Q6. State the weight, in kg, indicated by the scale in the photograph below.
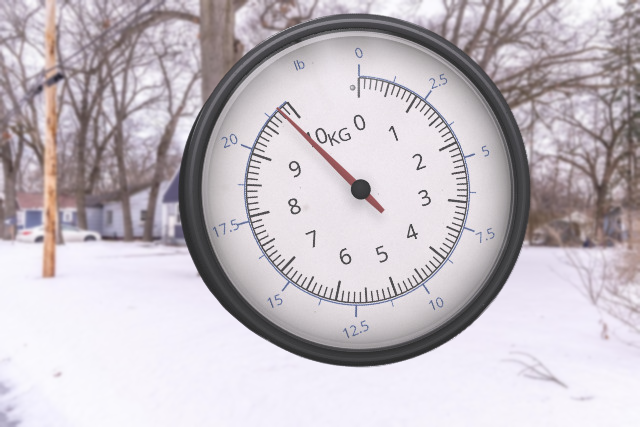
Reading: 9.8 kg
